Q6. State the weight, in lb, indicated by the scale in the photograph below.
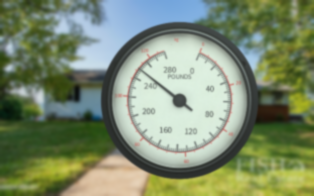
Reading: 250 lb
